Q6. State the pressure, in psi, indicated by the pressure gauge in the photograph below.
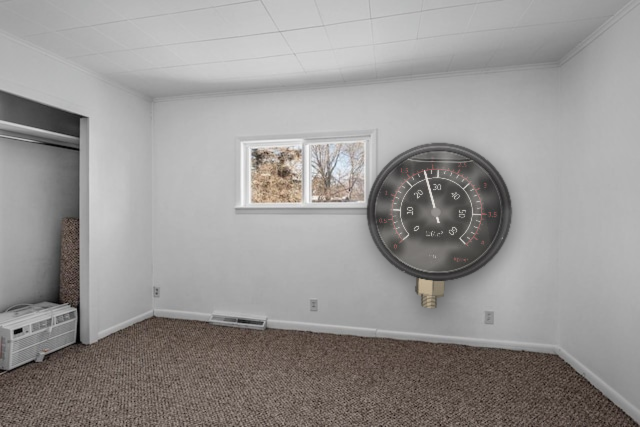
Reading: 26 psi
